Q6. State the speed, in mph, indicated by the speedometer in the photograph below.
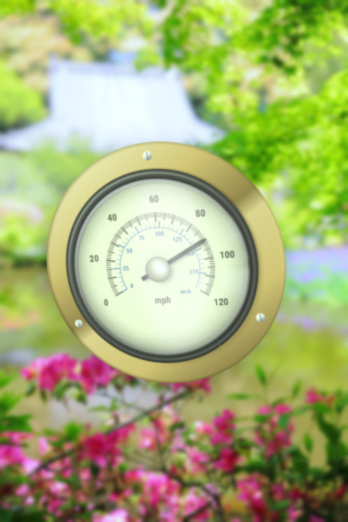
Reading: 90 mph
